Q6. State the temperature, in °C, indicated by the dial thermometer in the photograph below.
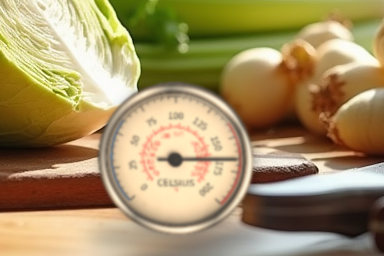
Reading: 165 °C
